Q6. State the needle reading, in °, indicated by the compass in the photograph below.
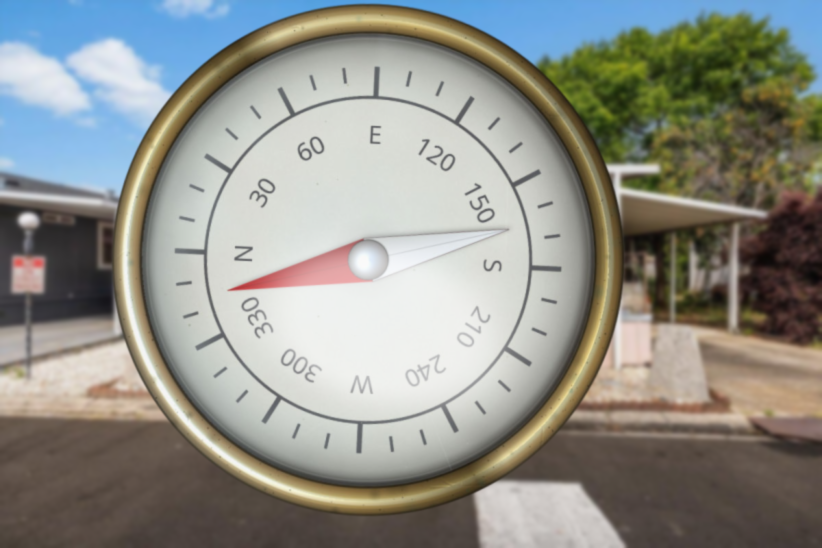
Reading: 345 °
